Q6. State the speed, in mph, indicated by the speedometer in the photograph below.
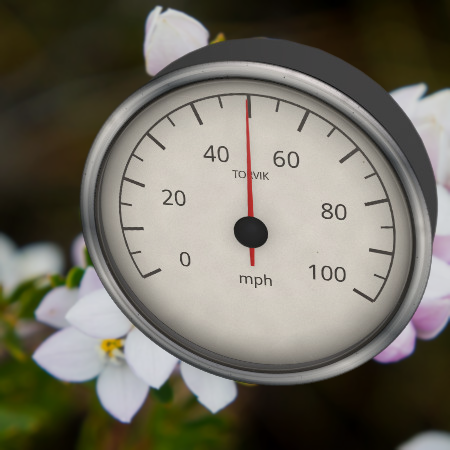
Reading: 50 mph
